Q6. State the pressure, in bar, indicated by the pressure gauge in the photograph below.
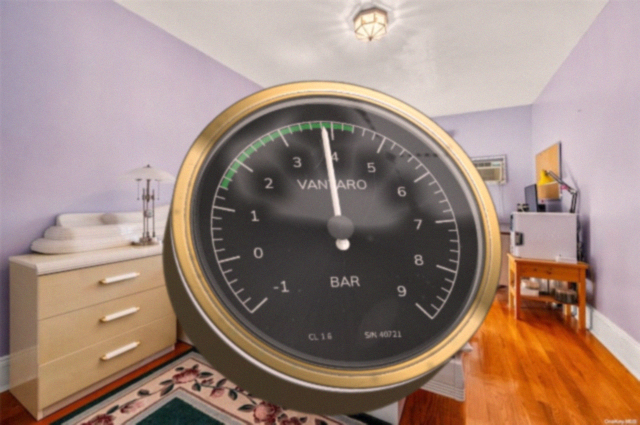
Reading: 3.8 bar
